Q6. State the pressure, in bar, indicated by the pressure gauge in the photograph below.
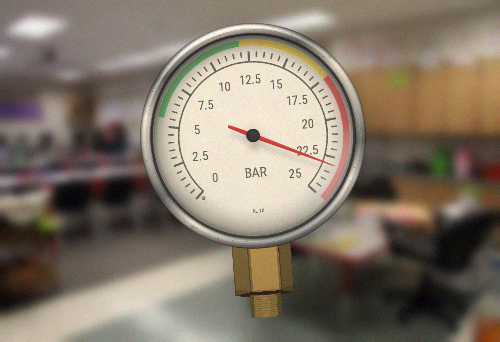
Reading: 23 bar
